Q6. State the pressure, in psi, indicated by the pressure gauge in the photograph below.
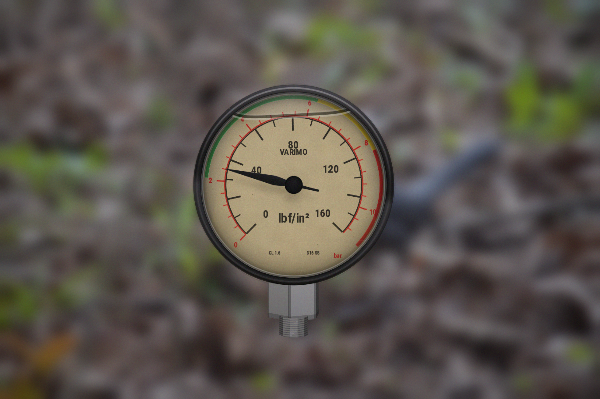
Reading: 35 psi
